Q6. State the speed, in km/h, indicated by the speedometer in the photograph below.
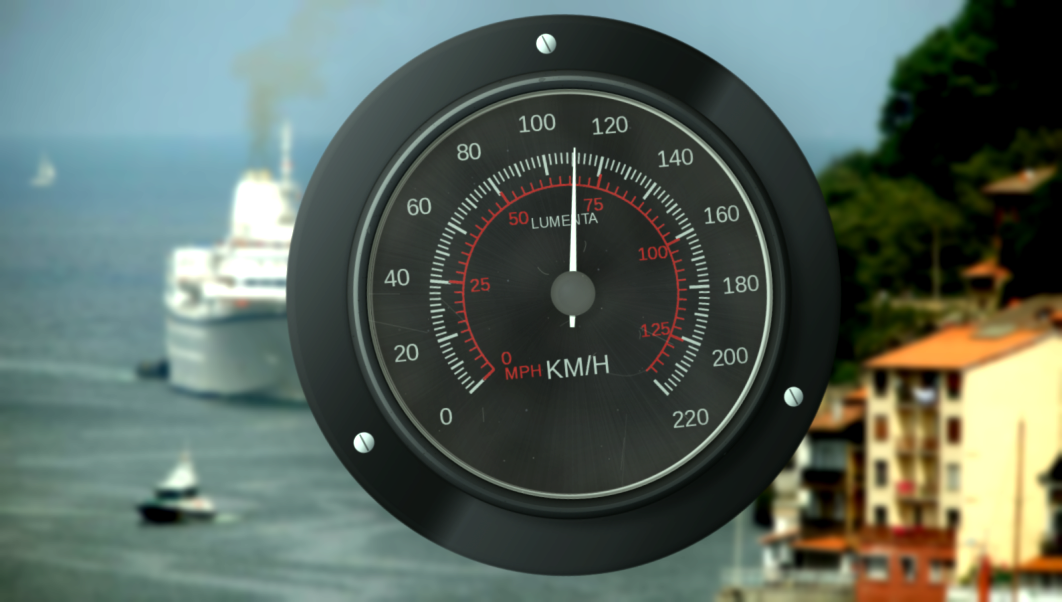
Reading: 110 km/h
